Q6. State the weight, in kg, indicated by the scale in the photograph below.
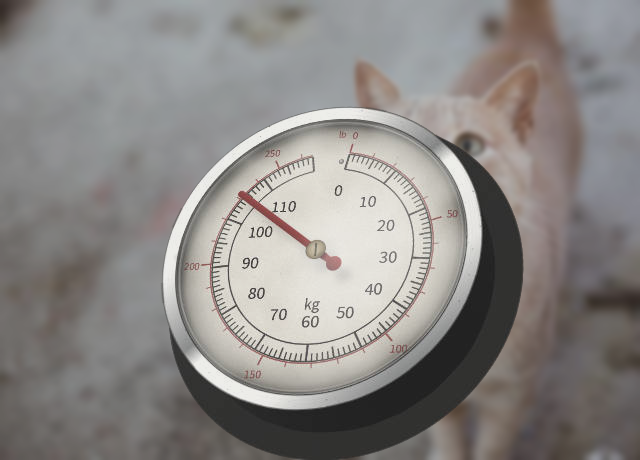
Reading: 105 kg
